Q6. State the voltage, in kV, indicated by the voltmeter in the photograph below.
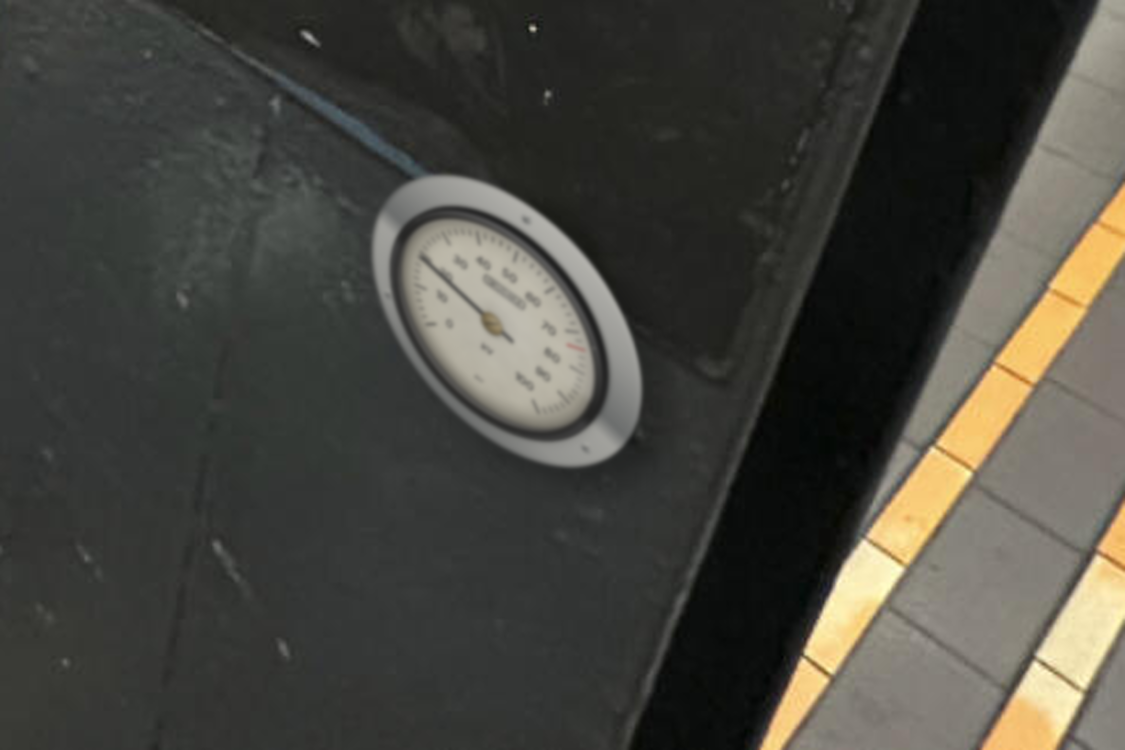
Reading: 20 kV
